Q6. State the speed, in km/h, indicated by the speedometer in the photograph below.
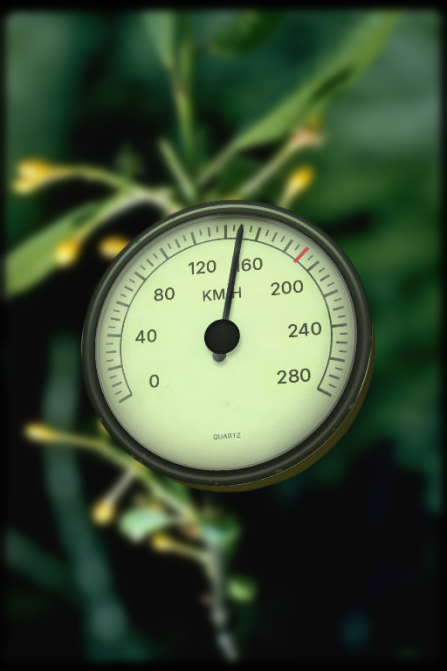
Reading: 150 km/h
